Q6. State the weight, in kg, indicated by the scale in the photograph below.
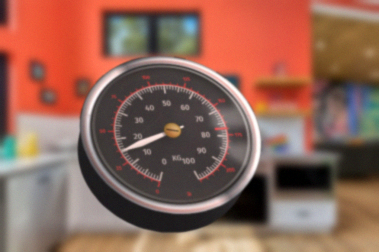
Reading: 15 kg
